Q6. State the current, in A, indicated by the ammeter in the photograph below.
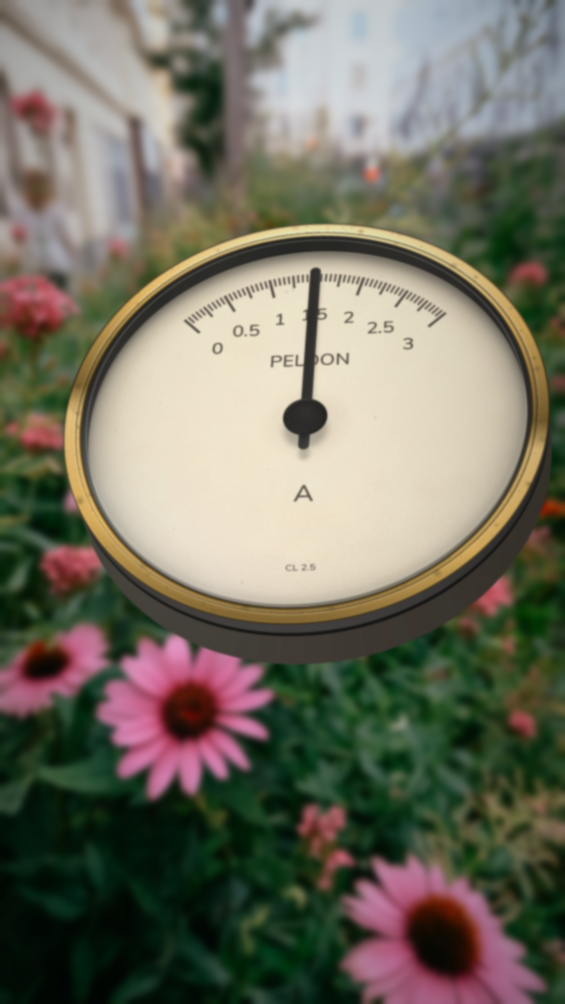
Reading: 1.5 A
